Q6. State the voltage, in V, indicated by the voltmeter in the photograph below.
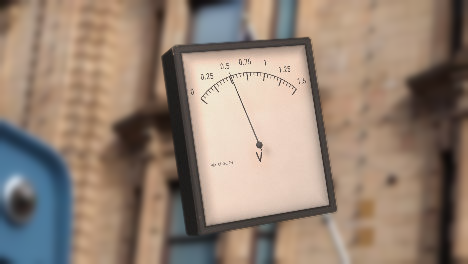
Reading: 0.5 V
